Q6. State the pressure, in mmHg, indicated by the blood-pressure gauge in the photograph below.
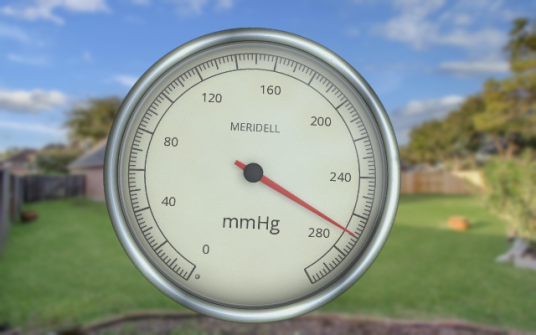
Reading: 270 mmHg
